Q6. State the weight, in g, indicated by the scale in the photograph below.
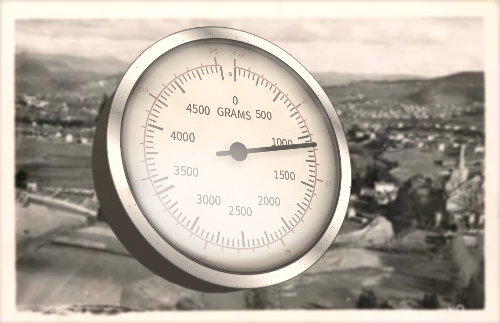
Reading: 1100 g
